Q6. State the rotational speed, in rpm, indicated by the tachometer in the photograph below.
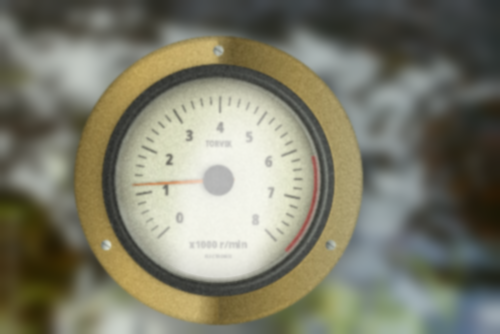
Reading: 1200 rpm
